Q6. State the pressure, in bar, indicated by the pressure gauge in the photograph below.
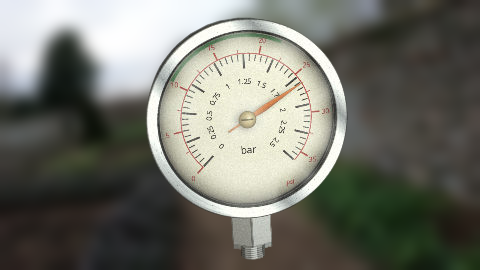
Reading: 1.8 bar
